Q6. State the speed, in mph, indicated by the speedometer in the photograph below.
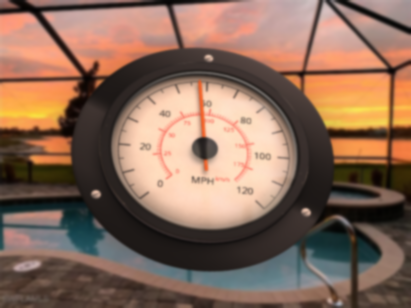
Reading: 57.5 mph
